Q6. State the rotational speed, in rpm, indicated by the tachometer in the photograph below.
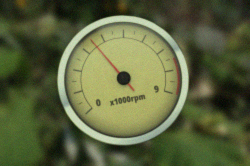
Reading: 3500 rpm
